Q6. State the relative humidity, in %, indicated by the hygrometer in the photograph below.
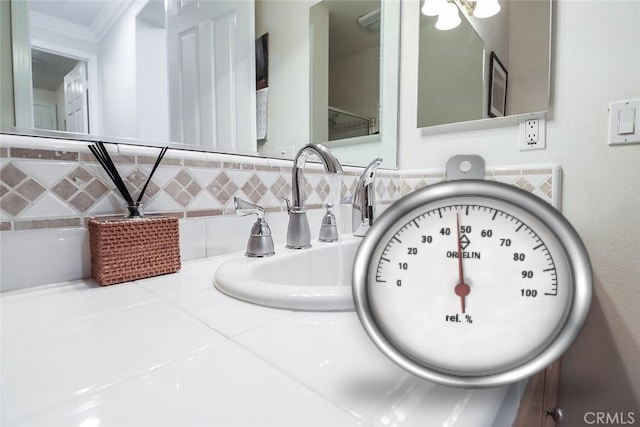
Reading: 46 %
